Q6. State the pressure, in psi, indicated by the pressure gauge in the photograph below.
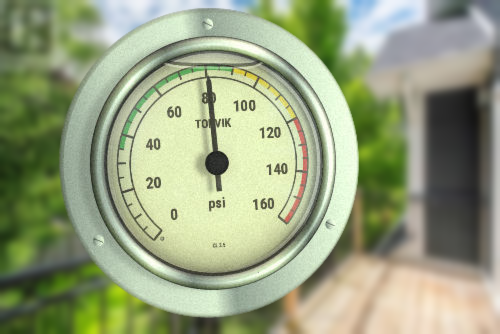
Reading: 80 psi
